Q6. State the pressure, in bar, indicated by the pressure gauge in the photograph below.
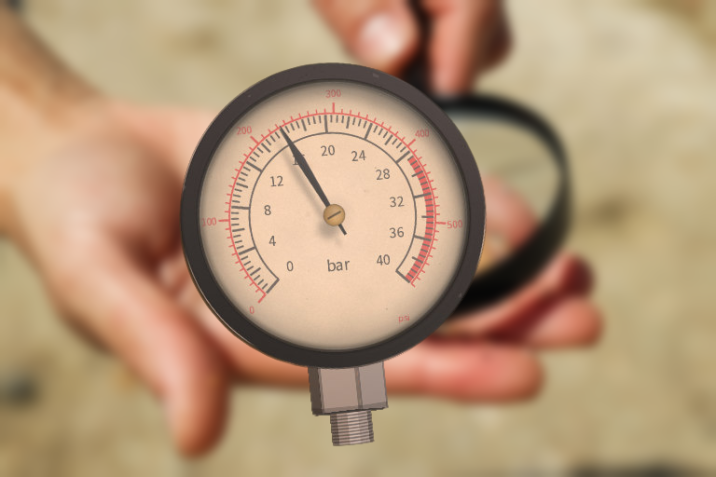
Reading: 16 bar
